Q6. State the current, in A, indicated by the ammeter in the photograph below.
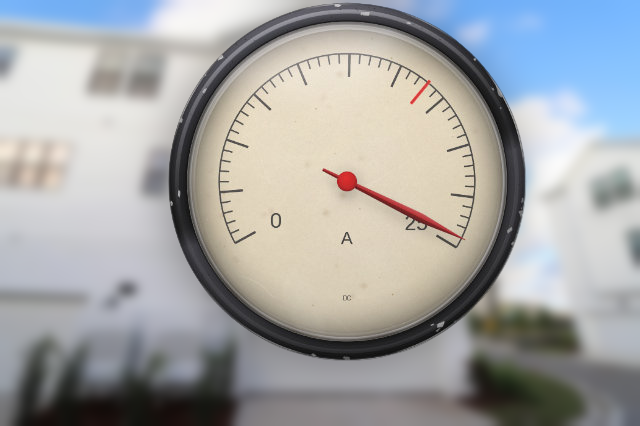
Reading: 24.5 A
